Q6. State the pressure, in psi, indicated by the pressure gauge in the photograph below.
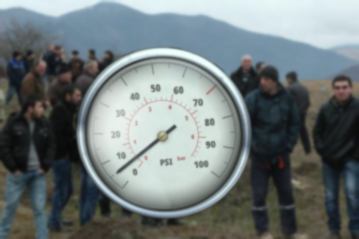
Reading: 5 psi
